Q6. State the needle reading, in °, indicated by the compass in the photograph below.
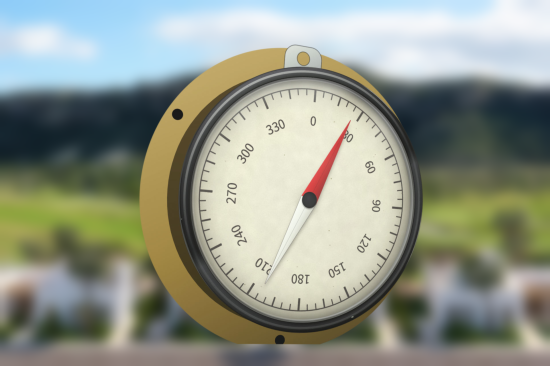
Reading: 25 °
